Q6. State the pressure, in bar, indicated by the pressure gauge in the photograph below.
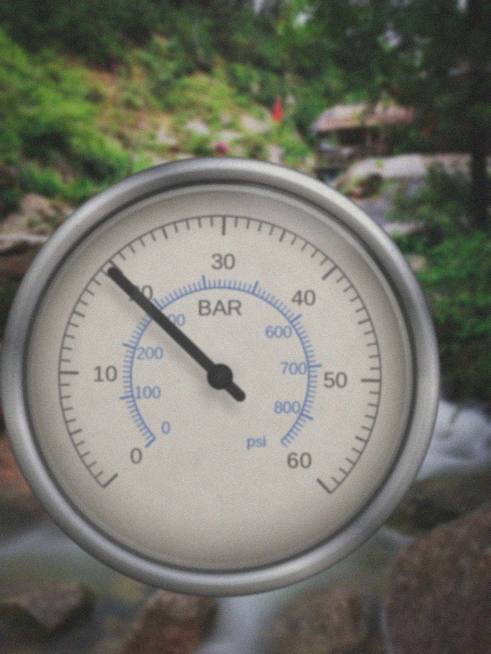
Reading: 19.5 bar
